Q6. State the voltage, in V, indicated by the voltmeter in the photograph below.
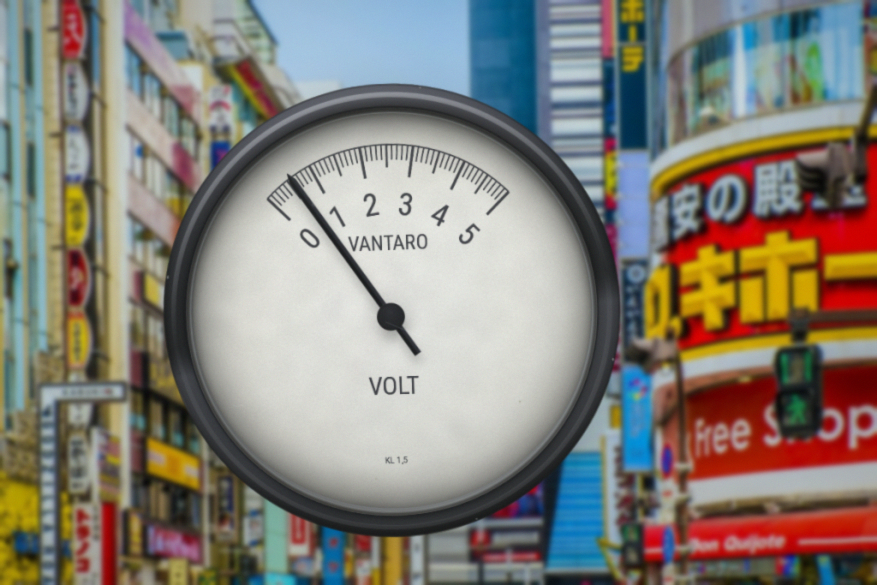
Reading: 0.6 V
